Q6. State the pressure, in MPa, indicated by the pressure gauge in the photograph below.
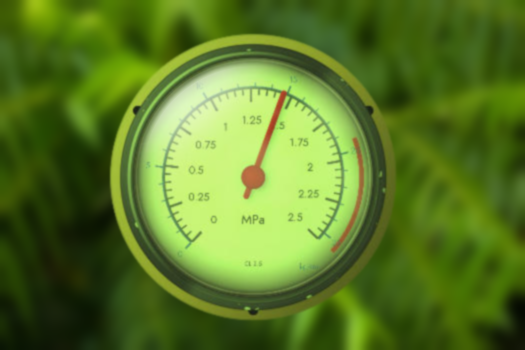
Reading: 1.45 MPa
